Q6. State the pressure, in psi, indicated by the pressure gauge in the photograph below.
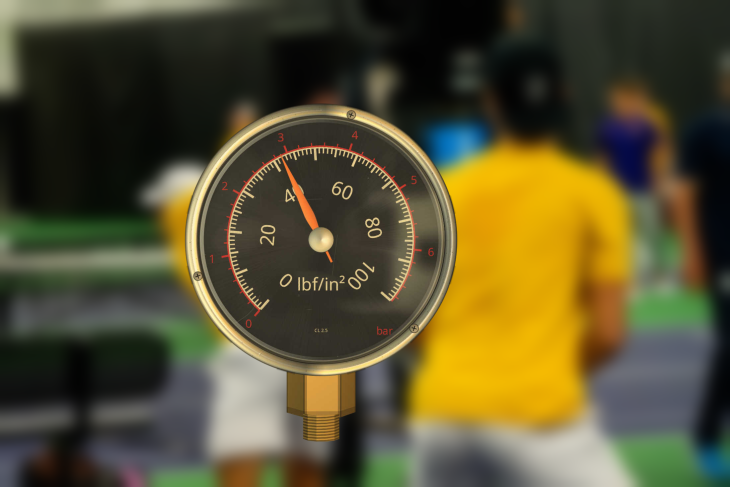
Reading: 42 psi
